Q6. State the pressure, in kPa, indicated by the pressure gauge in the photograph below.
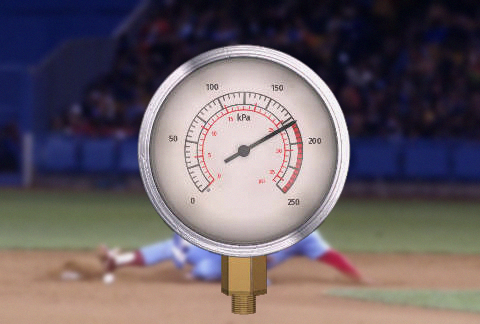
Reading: 180 kPa
